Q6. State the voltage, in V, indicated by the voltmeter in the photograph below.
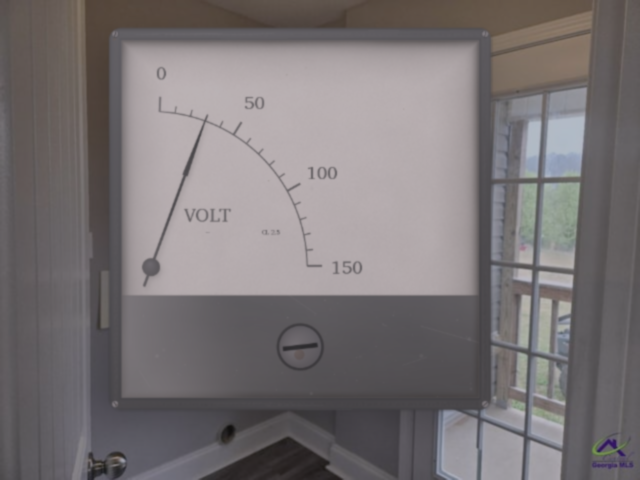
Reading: 30 V
